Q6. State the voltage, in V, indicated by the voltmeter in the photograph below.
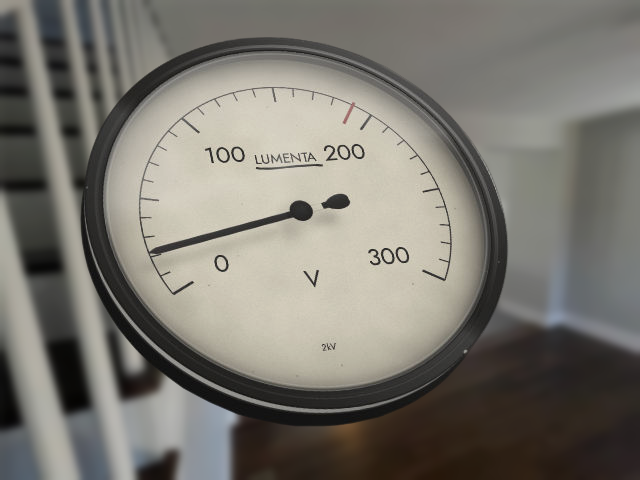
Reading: 20 V
